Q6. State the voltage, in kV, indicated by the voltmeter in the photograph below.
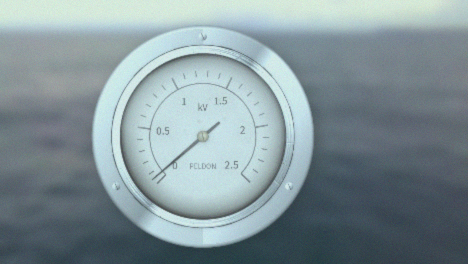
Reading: 0.05 kV
